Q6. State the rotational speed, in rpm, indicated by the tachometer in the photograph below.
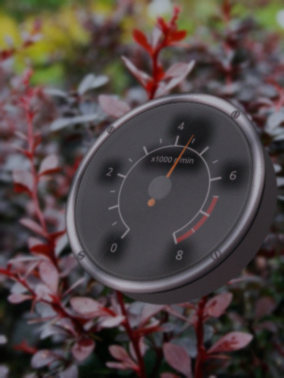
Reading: 4500 rpm
